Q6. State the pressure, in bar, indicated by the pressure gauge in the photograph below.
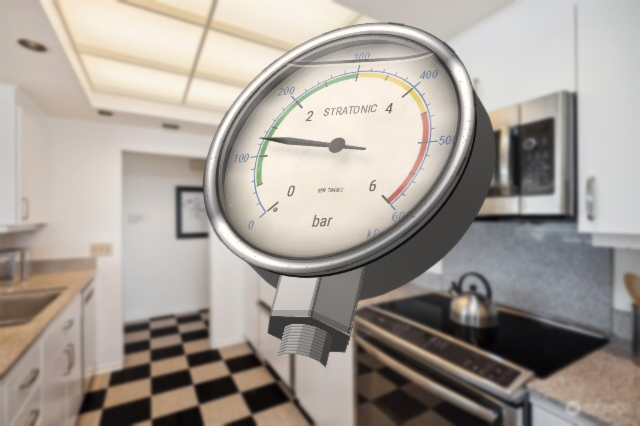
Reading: 1.25 bar
